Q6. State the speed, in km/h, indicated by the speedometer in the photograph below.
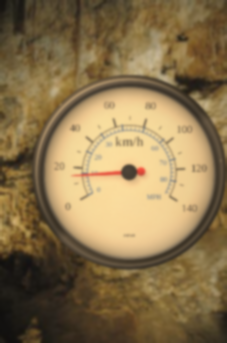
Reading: 15 km/h
